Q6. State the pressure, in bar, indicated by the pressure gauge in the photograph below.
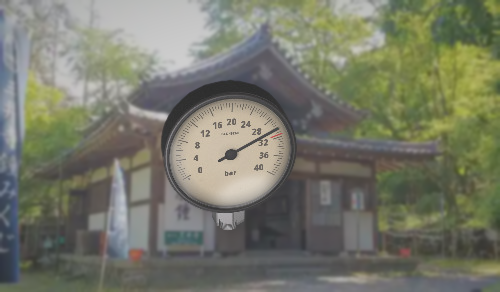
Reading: 30 bar
